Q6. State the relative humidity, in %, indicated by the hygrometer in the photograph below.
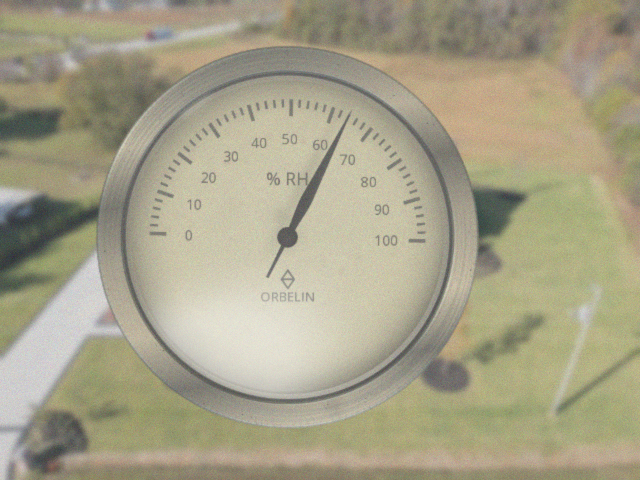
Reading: 64 %
